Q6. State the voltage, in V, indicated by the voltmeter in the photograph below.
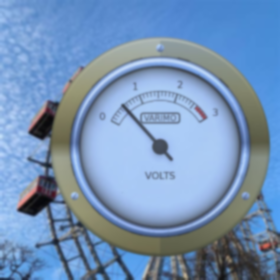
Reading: 0.5 V
